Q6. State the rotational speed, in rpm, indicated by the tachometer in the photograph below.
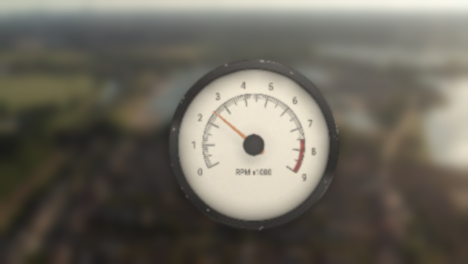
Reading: 2500 rpm
